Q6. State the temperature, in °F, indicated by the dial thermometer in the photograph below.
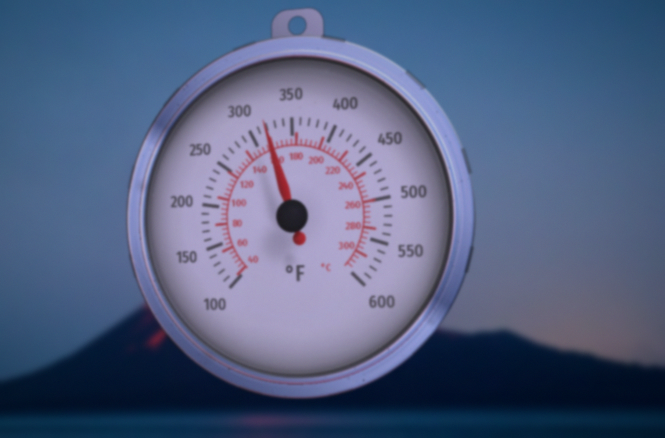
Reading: 320 °F
